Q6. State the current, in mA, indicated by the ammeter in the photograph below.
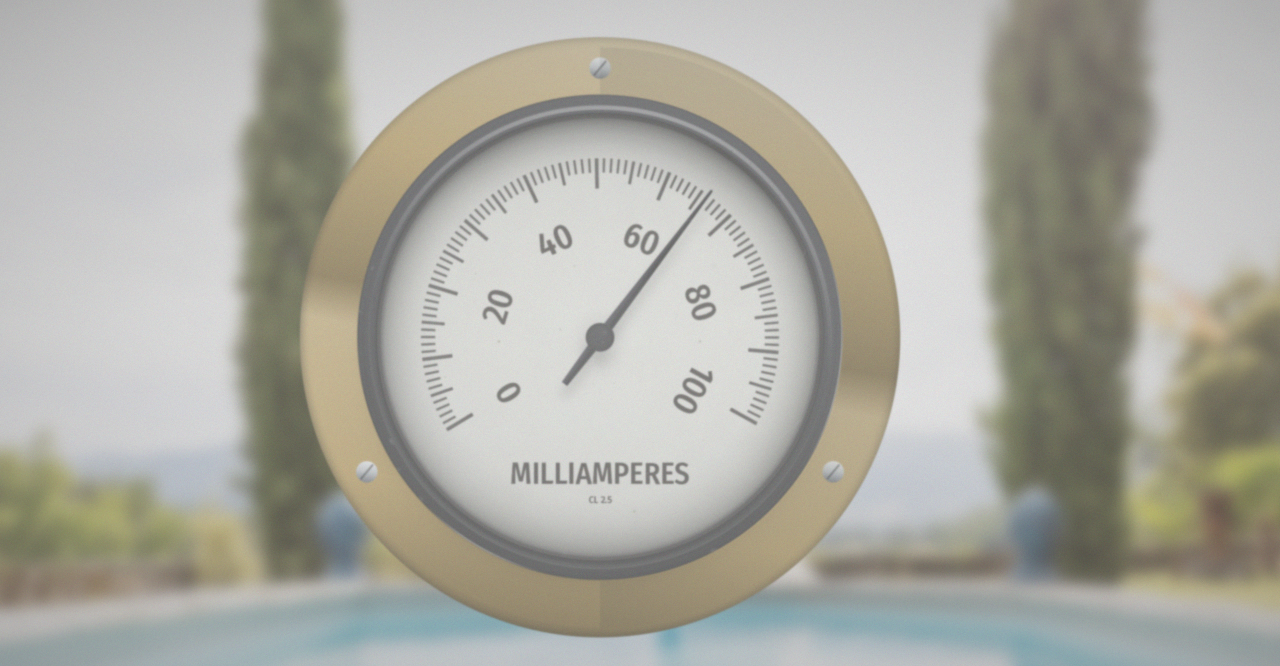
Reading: 66 mA
